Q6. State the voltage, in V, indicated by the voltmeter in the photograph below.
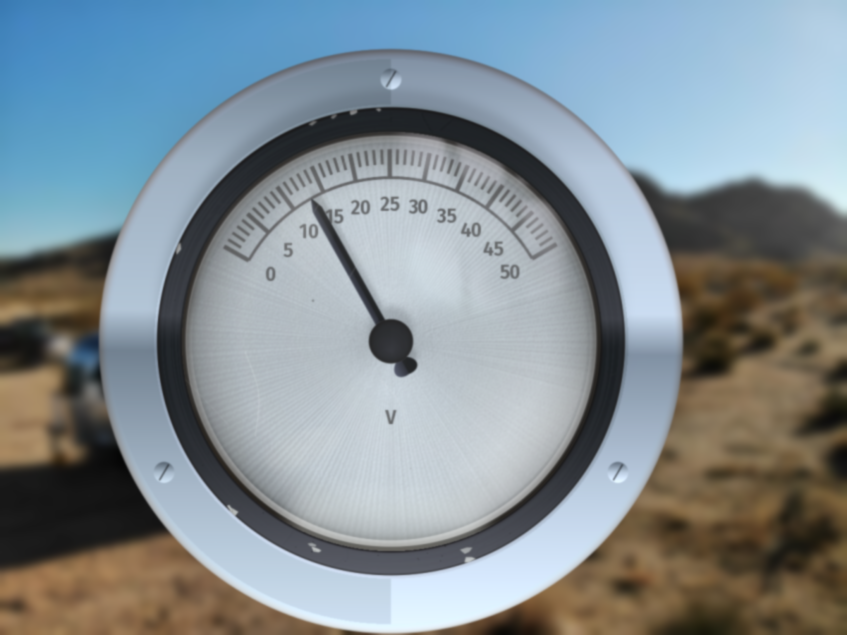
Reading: 13 V
